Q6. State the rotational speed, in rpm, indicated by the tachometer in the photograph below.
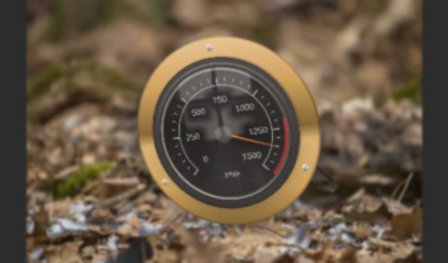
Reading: 1350 rpm
